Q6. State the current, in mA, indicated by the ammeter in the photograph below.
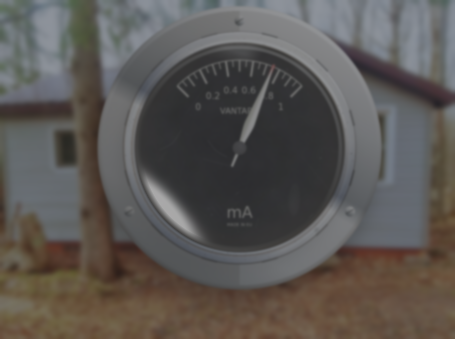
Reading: 0.75 mA
